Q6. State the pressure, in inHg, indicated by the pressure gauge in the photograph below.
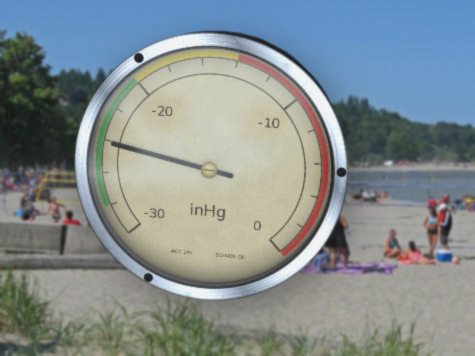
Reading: -24 inHg
